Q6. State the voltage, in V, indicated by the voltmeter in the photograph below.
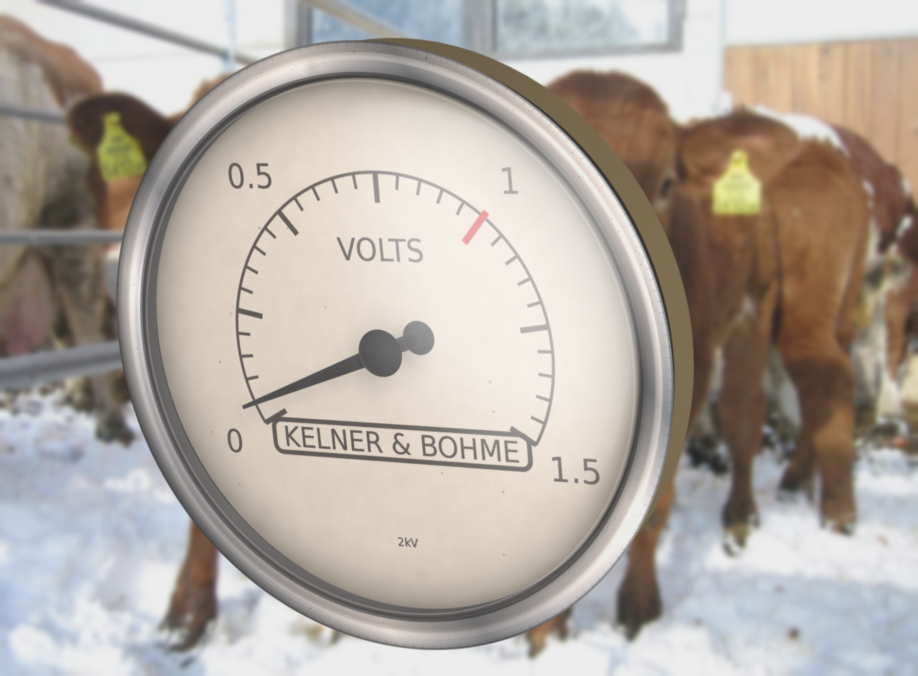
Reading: 0.05 V
